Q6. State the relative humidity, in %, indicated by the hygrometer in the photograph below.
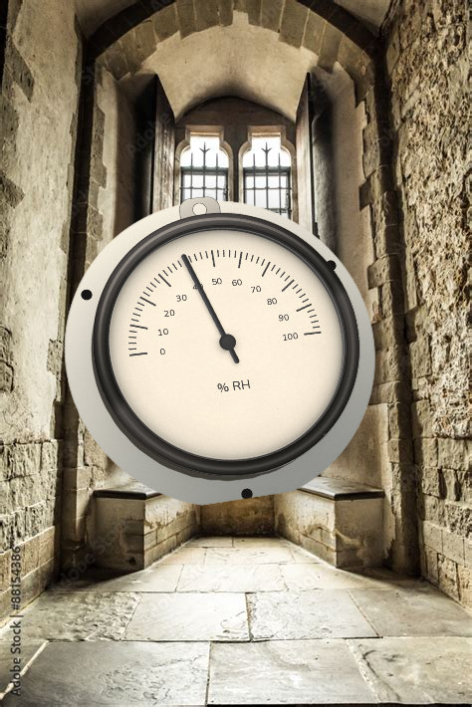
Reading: 40 %
